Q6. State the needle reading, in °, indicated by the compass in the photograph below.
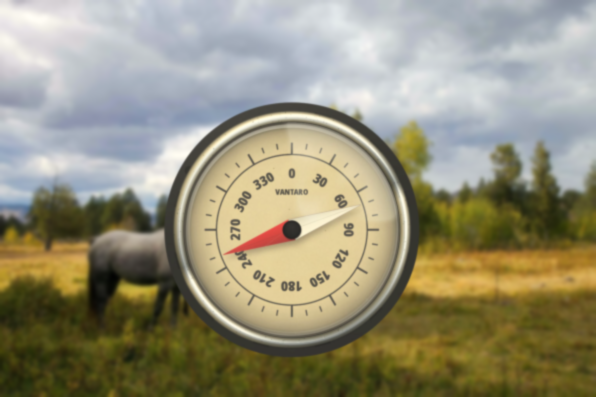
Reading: 250 °
